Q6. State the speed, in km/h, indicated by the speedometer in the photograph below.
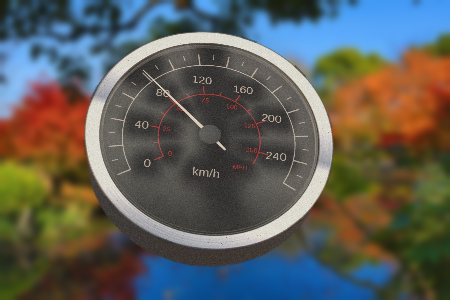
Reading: 80 km/h
